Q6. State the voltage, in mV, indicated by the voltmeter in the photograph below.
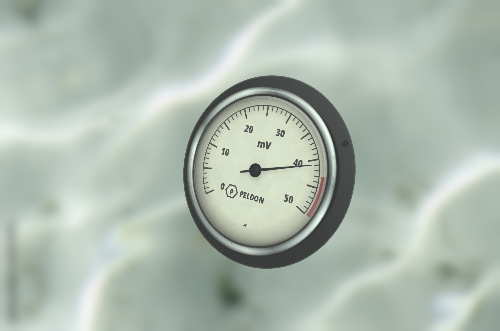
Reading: 41 mV
